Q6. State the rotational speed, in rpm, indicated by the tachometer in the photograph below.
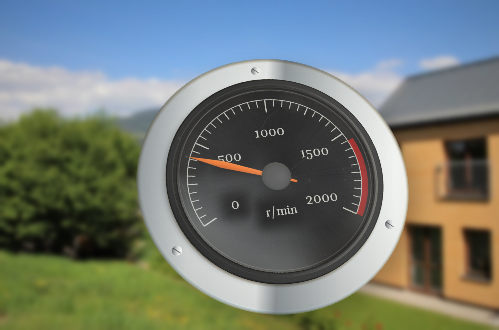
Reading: 400 rpm
